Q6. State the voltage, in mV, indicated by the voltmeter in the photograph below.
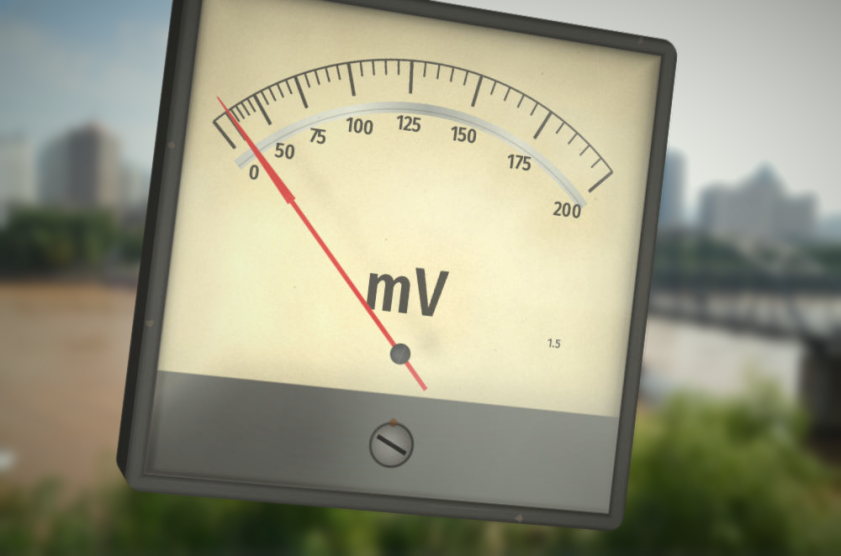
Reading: 25 mV
